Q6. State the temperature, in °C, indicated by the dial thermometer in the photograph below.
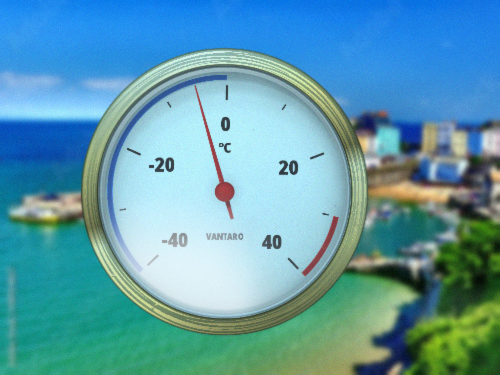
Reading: -5 °C
